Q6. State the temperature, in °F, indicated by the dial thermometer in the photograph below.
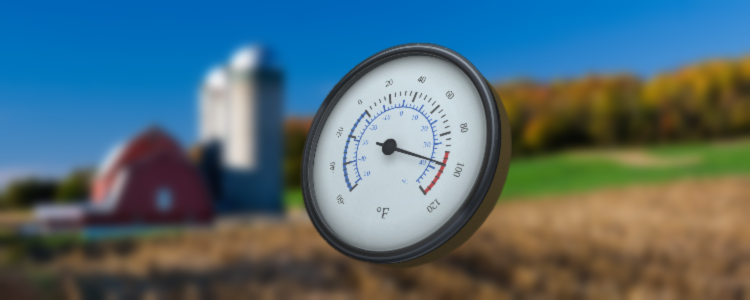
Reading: 100 °F
